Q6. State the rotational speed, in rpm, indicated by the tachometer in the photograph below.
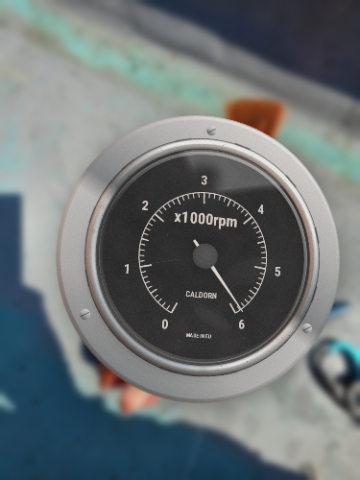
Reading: 5900 rpm
